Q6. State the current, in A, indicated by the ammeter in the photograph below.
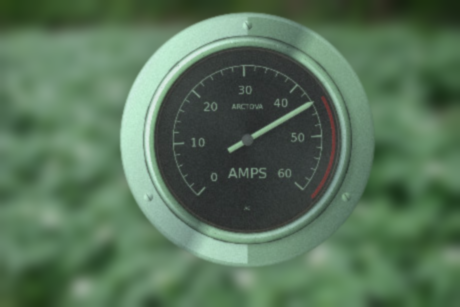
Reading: 44 A
